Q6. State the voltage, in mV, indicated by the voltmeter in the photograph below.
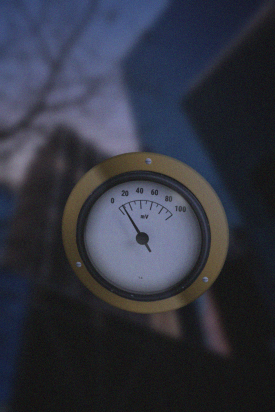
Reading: 10 mV
